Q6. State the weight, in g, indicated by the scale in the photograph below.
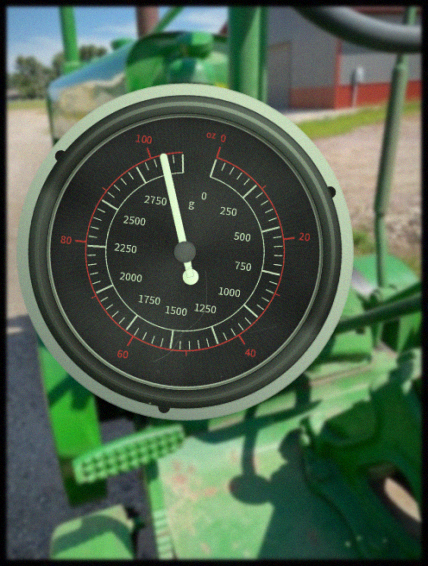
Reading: 2900 g
